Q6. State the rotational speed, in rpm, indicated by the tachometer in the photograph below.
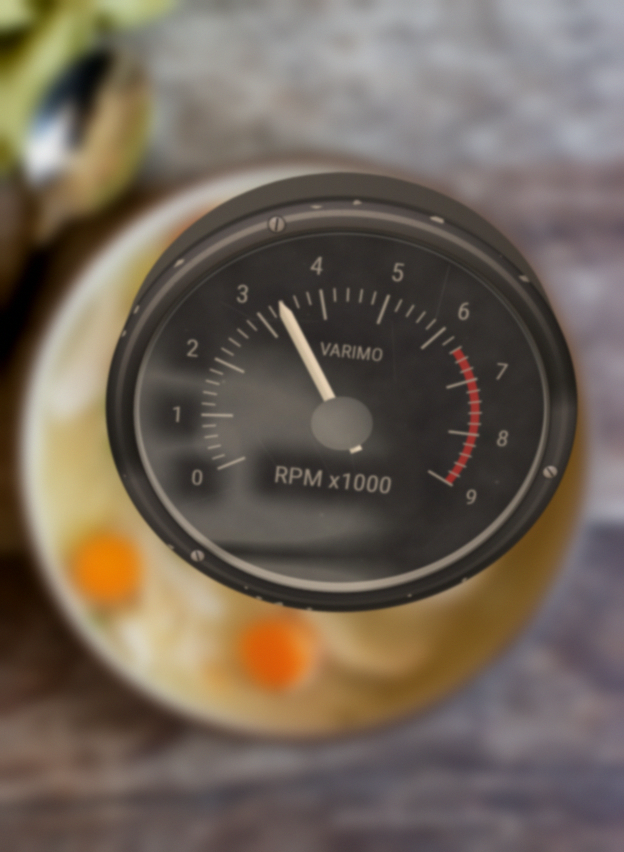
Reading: 3400 rpm
